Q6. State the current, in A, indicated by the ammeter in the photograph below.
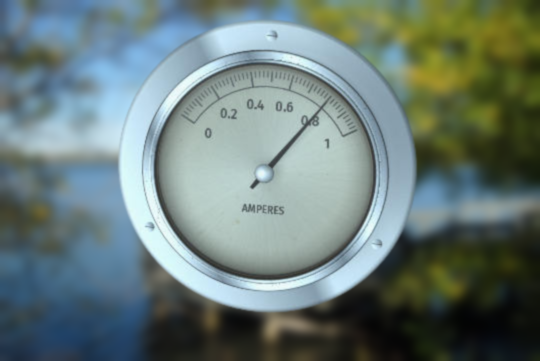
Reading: 0.8 A
